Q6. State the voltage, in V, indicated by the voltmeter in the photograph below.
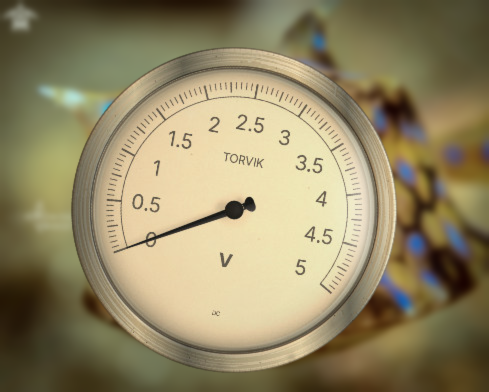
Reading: 0 V
